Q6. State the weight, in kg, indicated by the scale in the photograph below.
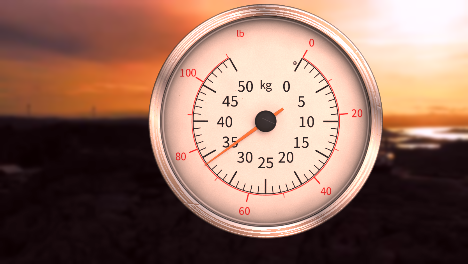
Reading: 34 kg
